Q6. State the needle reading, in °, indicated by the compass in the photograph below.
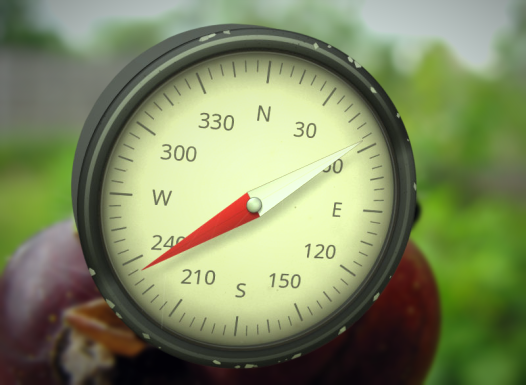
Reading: 235 °
